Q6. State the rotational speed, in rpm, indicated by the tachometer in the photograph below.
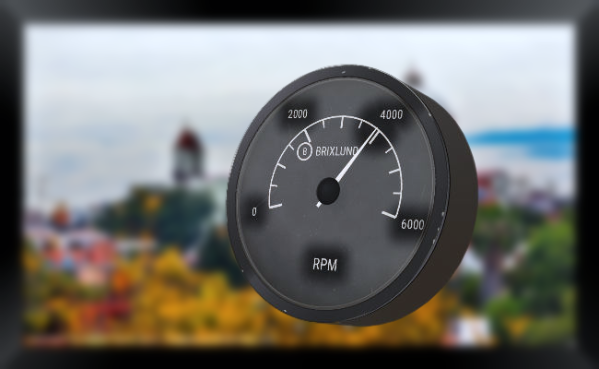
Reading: 4000 rpm
